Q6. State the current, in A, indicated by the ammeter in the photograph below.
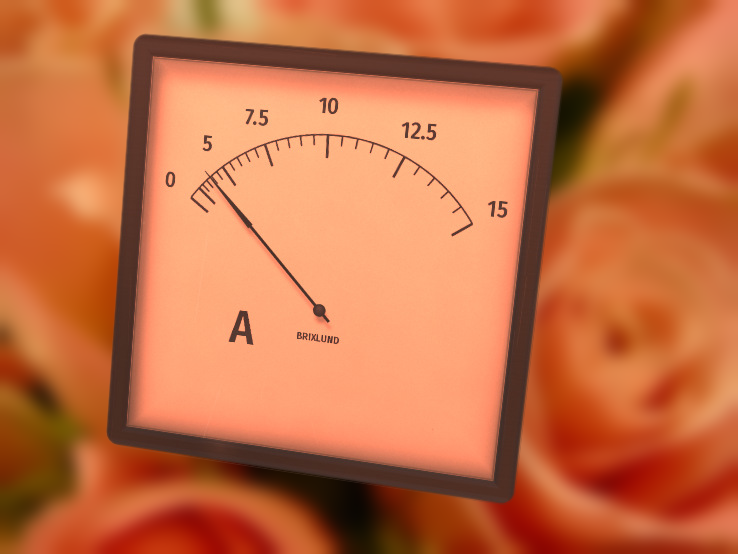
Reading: 4 A
